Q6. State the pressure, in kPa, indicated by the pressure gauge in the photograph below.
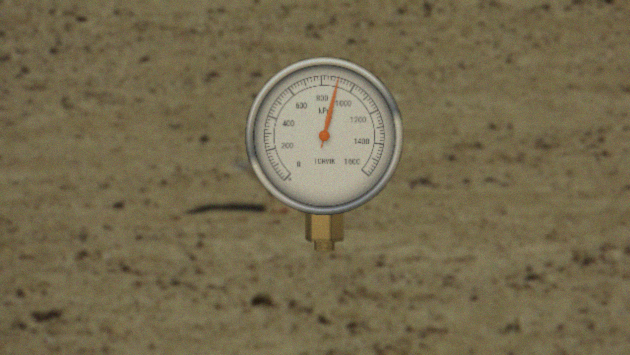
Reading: 900 kPa
